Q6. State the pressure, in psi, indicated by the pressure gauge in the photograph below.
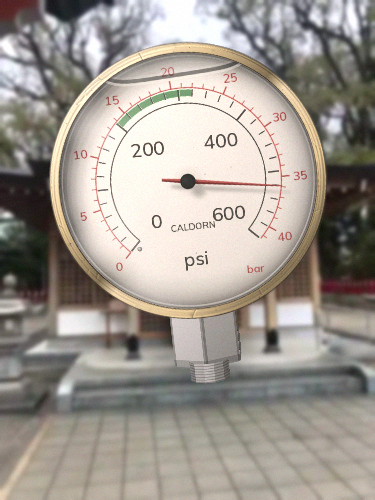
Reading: 520 psi
